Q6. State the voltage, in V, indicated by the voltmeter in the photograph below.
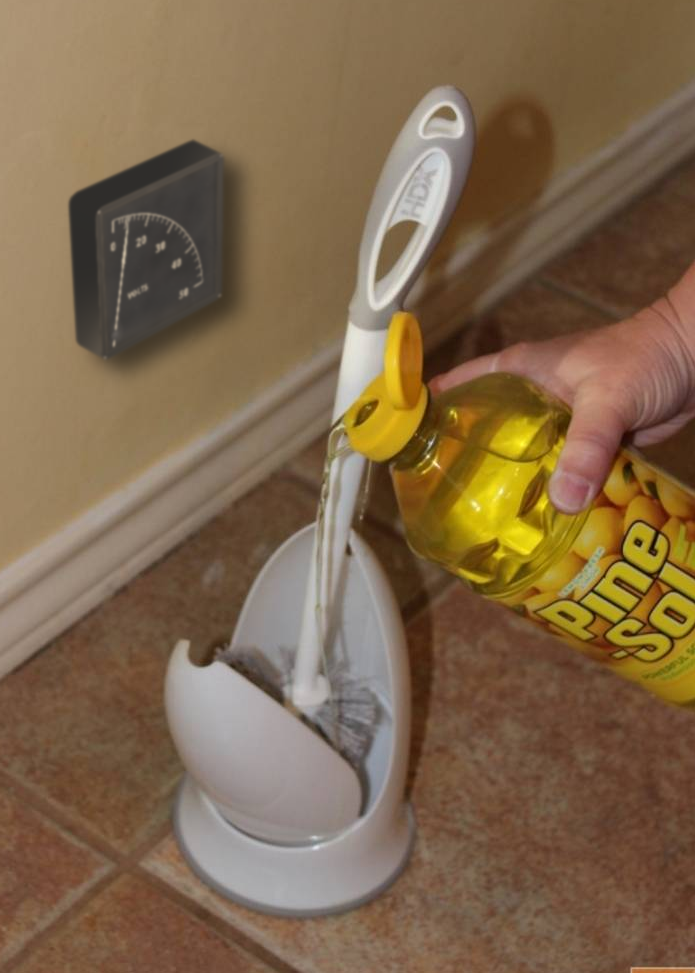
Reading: 10 V
